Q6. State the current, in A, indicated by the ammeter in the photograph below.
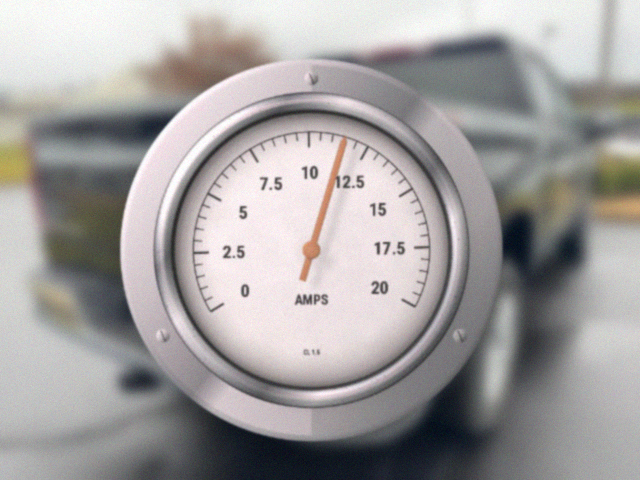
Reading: 11.5 A
